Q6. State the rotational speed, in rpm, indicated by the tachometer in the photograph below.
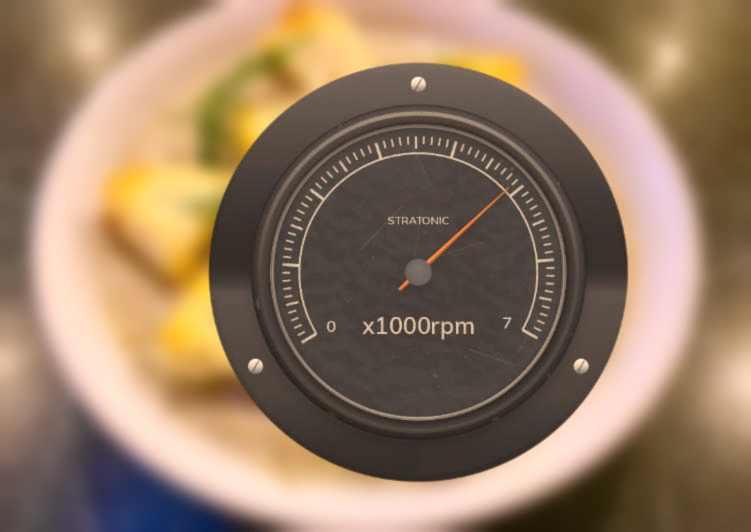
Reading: 4900 rpm
